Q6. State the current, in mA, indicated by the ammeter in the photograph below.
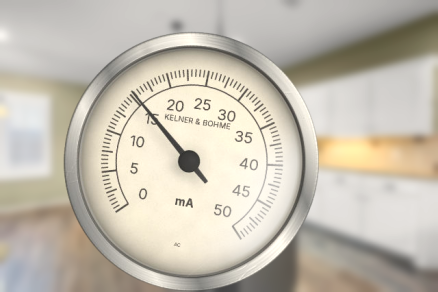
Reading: 15.5 mA
